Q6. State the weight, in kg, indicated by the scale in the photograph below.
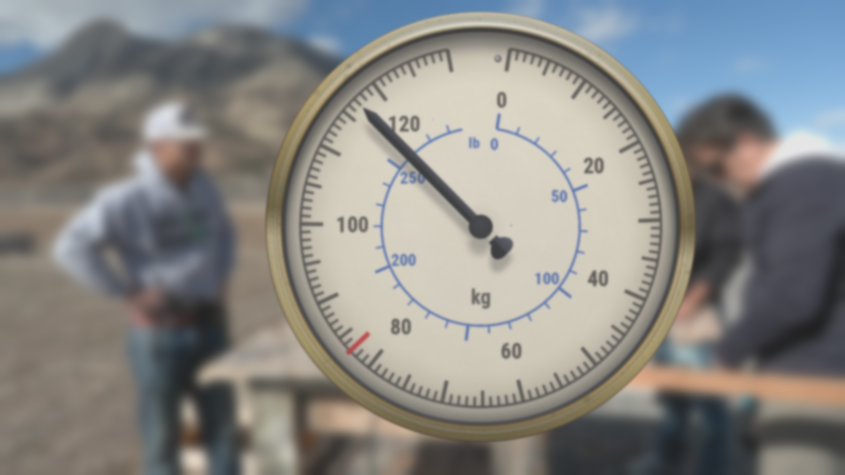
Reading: 117 kg
